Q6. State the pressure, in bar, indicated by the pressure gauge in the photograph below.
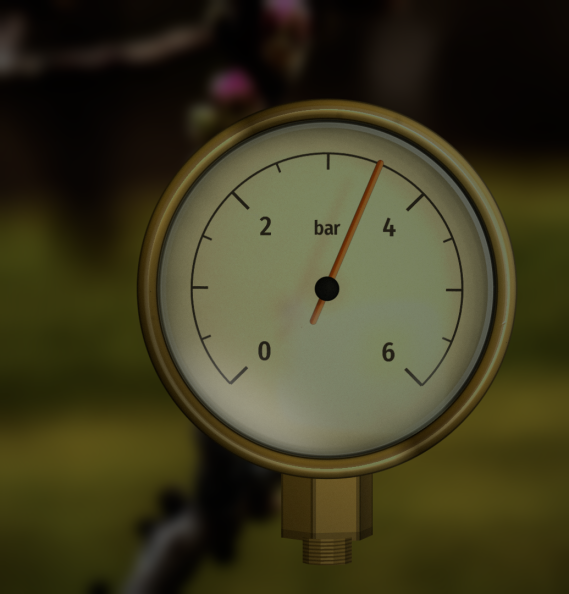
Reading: 3.5 bar
